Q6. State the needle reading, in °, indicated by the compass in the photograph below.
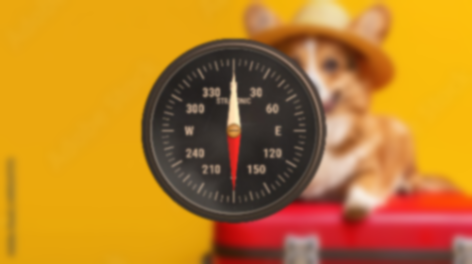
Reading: 180 °
